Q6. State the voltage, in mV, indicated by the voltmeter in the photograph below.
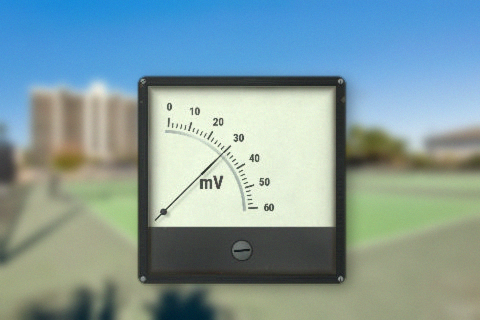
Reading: 30 mV
